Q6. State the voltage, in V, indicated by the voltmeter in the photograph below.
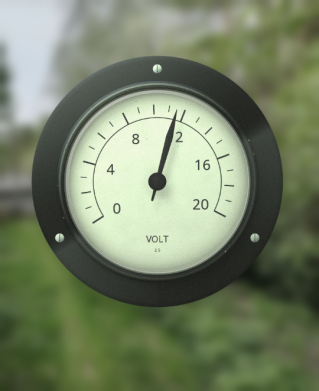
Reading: 11.5 V
